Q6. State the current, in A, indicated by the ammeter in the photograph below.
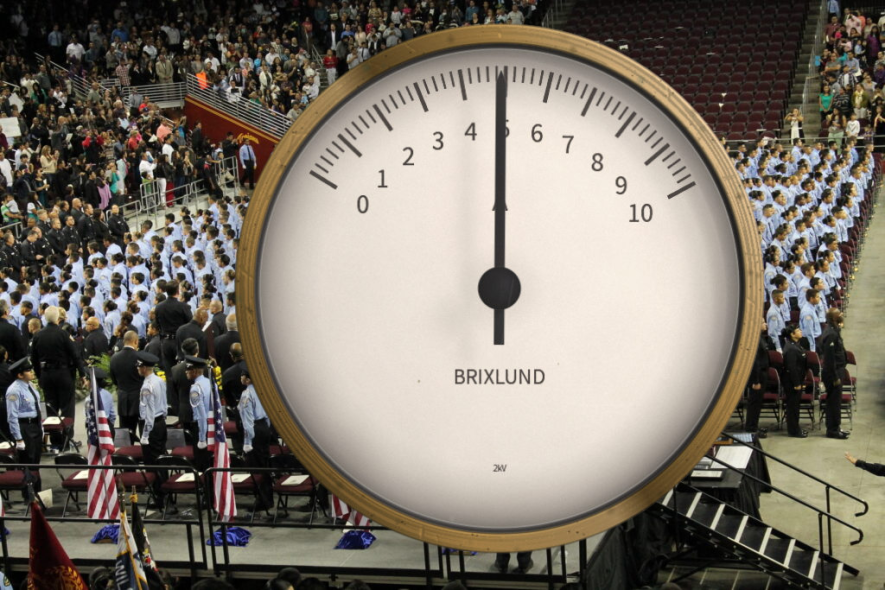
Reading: 4.9 A
